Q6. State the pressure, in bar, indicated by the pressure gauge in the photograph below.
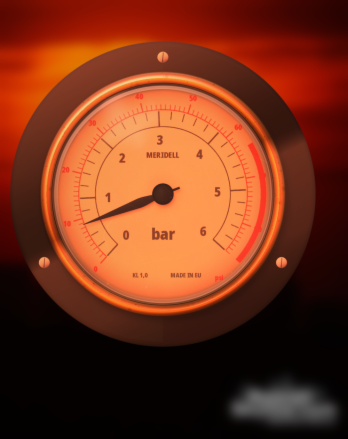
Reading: 0.6 bar
